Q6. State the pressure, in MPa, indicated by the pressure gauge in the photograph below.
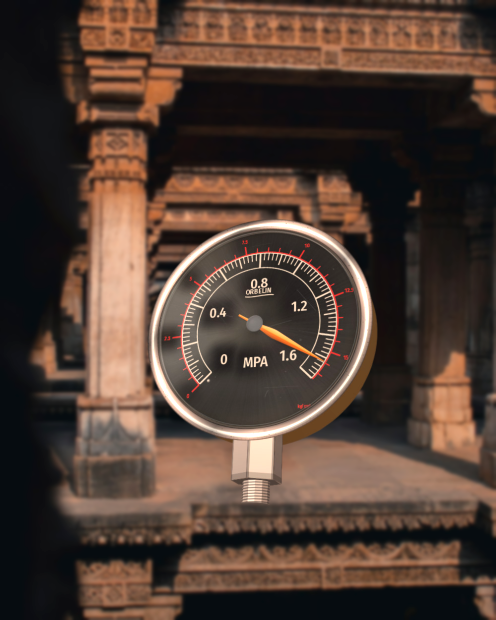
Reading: 1.52 MPa
